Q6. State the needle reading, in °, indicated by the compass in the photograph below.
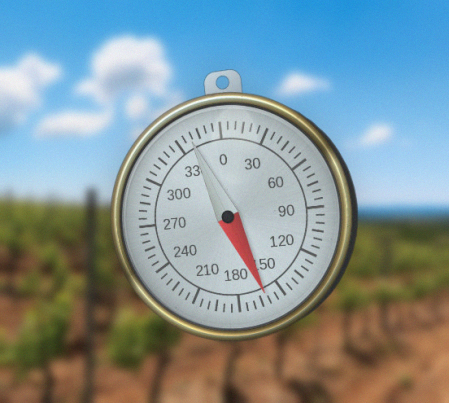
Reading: 160 °
